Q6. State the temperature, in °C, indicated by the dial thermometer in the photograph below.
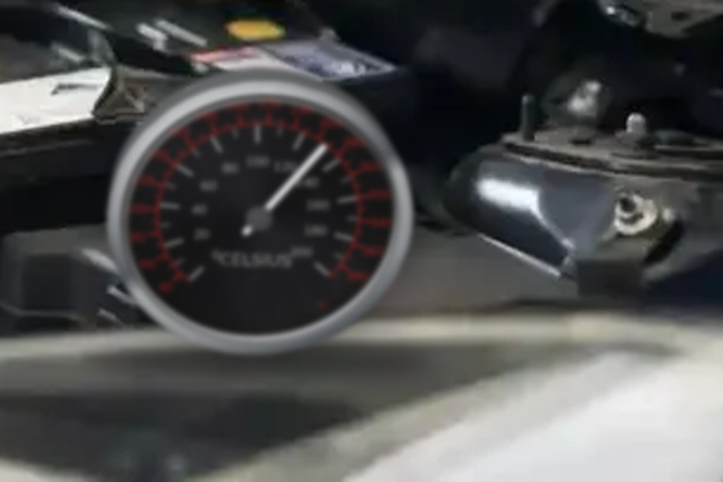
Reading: 130 °C
